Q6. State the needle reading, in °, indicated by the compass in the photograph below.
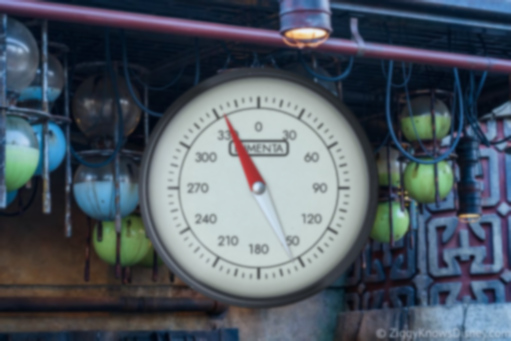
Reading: 335 °
